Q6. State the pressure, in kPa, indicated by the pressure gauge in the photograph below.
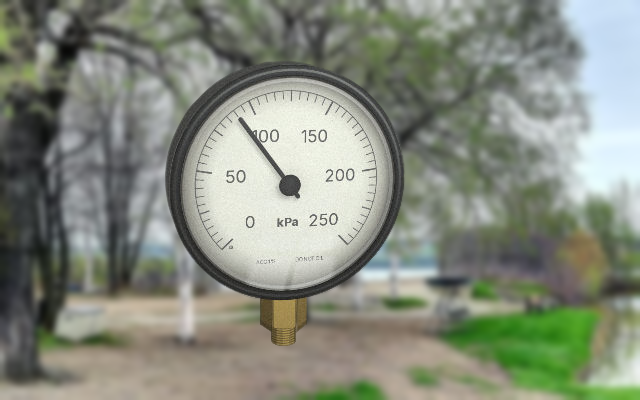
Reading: 90 kPa
